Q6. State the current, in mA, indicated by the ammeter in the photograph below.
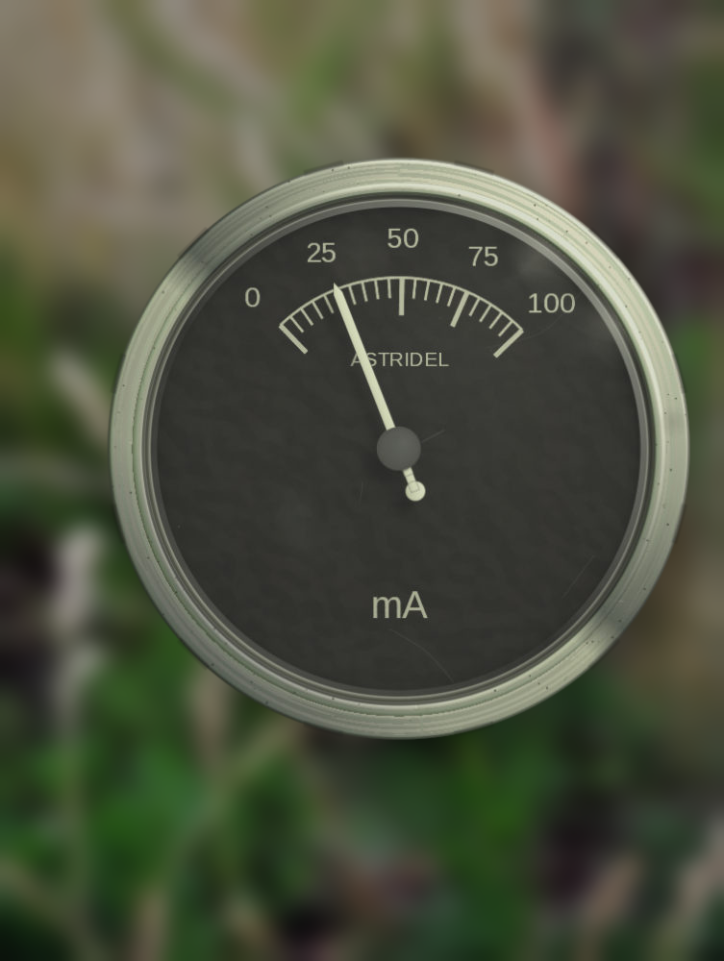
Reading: 25 mA
